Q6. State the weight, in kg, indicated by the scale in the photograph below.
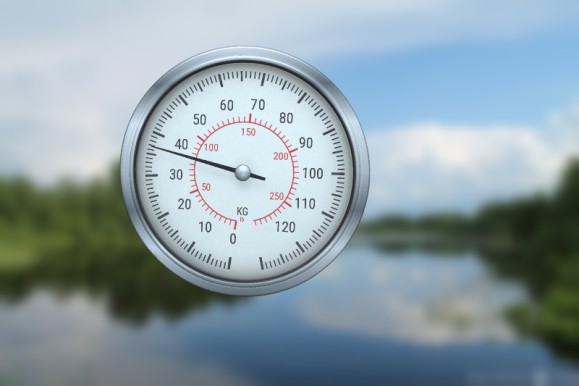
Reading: 37 kg
